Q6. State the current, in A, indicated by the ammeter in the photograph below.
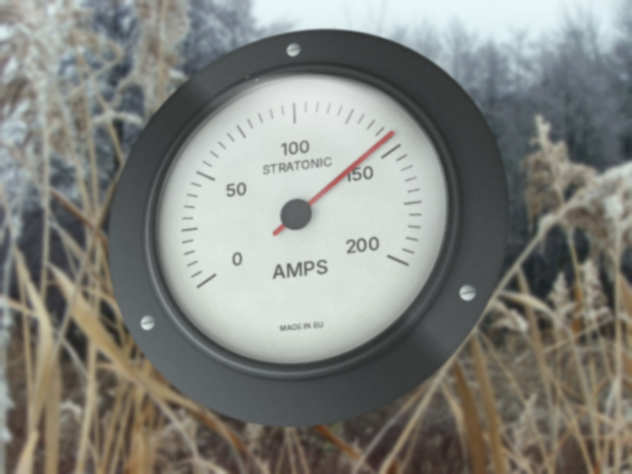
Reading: 145 A
